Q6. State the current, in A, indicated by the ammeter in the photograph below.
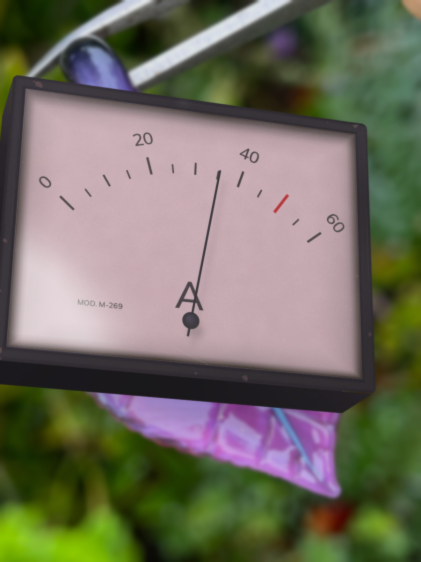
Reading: 35 A
